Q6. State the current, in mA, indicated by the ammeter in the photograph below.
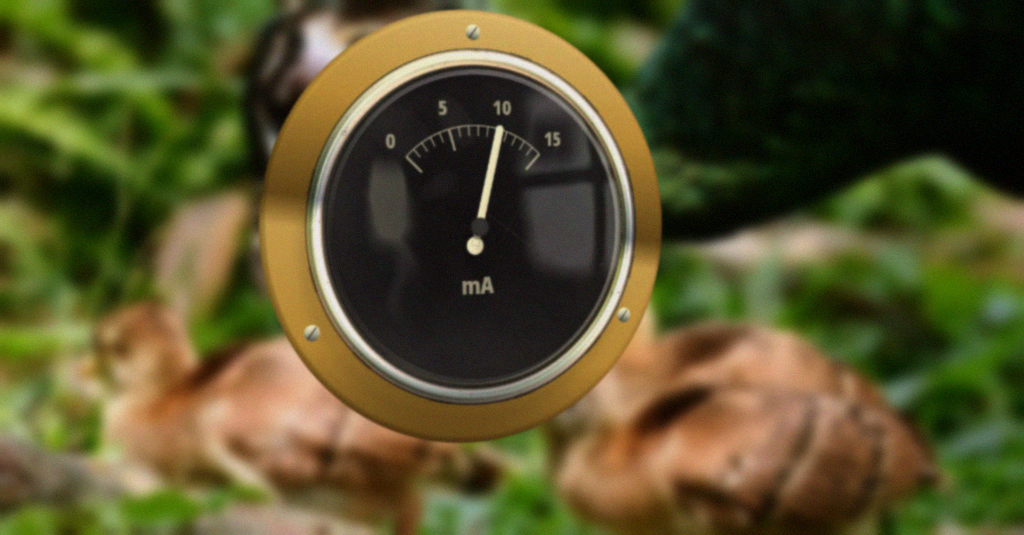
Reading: 10 mA
